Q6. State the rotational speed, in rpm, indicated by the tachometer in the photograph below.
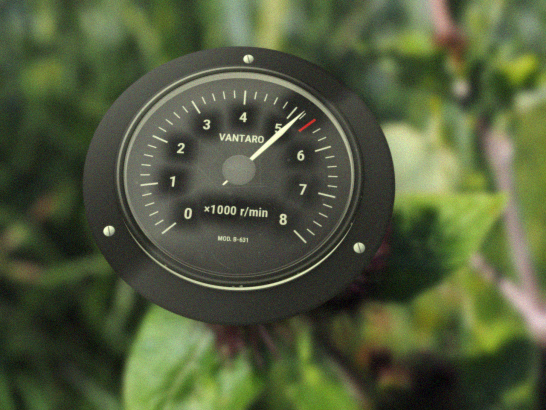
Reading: 5200 rpm
